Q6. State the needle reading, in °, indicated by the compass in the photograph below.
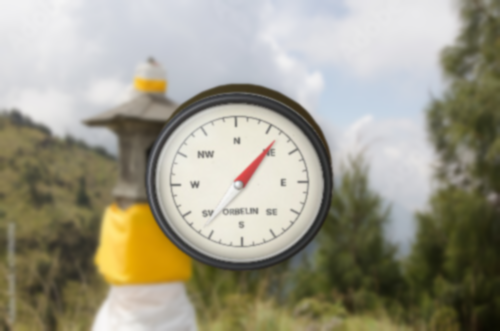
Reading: 40 °
